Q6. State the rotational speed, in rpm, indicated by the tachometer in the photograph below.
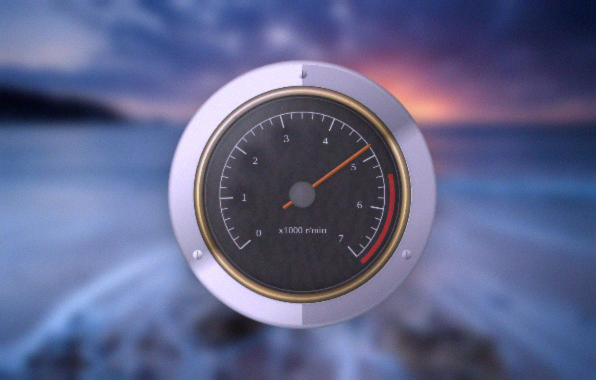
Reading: 4800 rpm
